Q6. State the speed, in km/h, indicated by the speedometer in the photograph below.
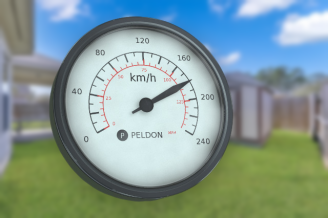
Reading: 180 km/h
